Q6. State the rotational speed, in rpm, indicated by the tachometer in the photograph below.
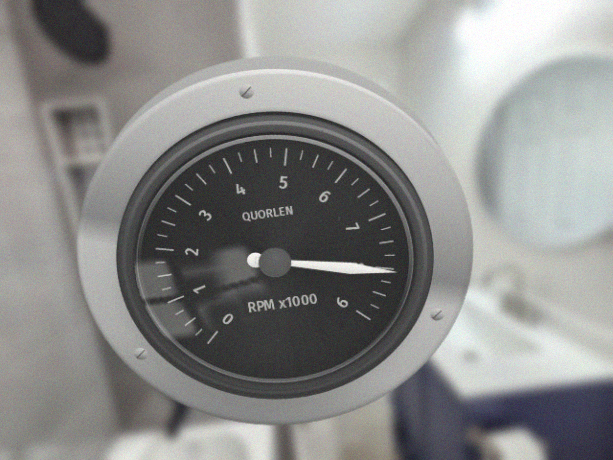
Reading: 8000 rpm
